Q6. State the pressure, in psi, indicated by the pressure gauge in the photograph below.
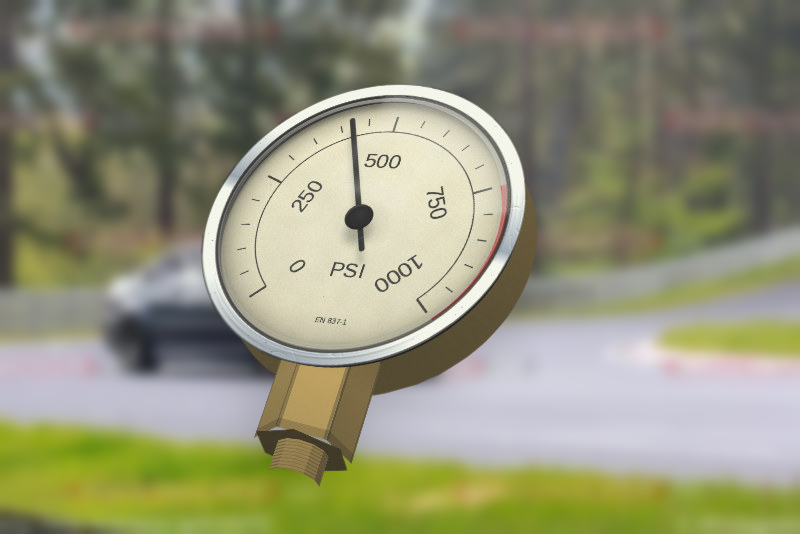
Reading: 425 psi
